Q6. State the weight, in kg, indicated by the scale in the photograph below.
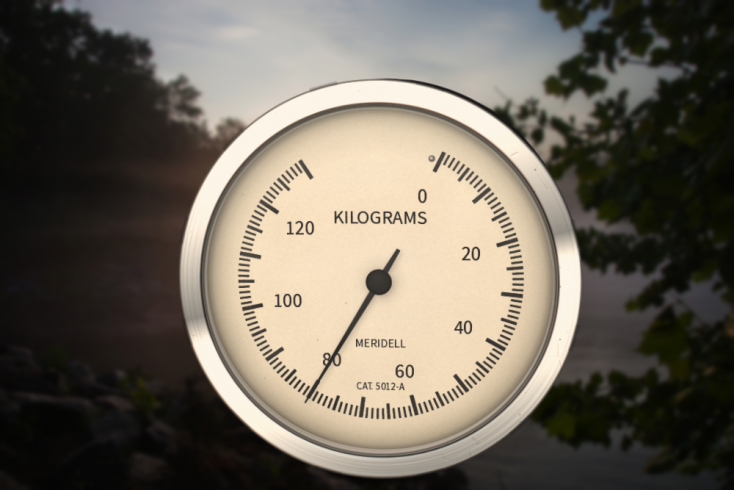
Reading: 80 kg
